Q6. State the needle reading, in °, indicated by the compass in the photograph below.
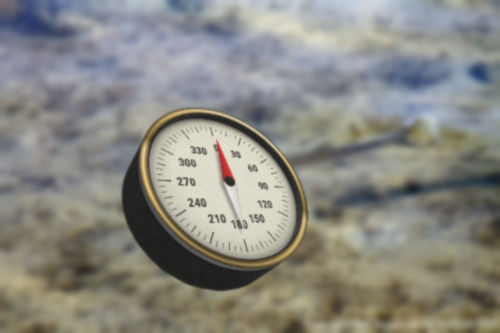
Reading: 0 °
